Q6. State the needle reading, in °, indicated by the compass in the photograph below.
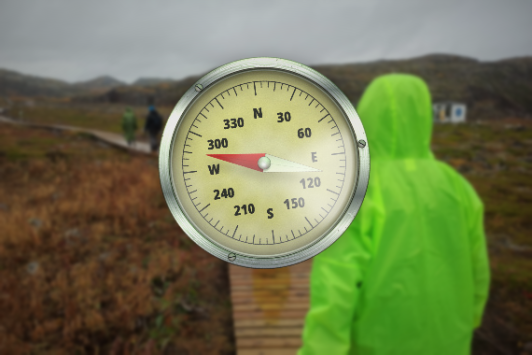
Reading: 285 °
